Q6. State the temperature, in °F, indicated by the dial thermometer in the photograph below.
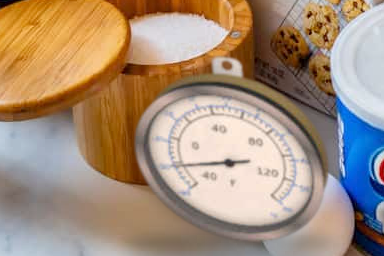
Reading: -20 °F
